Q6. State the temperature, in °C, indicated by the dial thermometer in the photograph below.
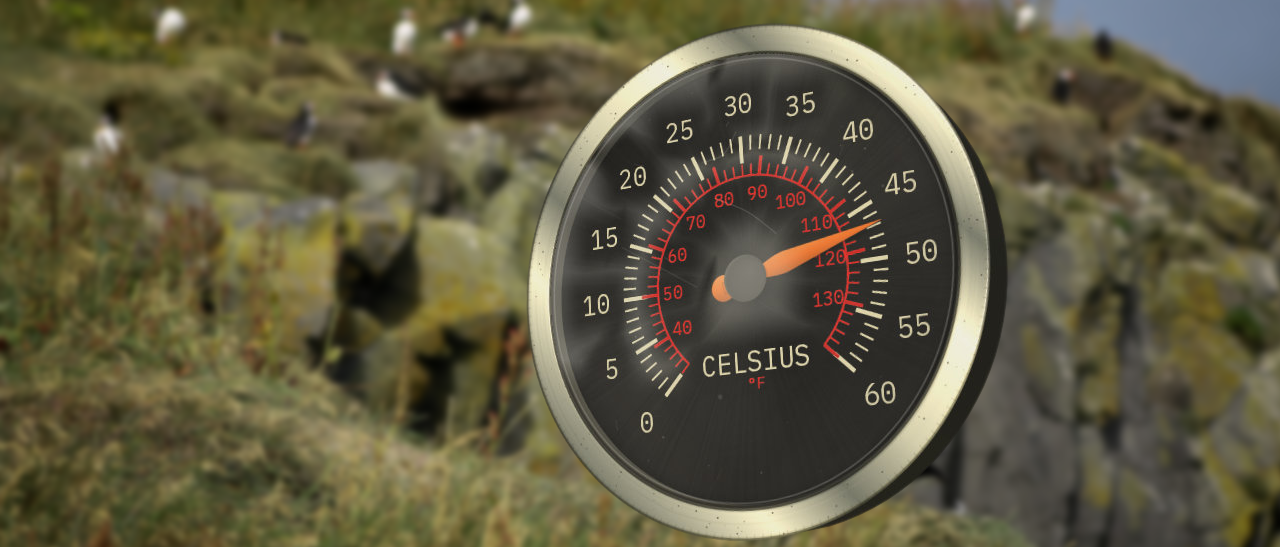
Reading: 47 °C
